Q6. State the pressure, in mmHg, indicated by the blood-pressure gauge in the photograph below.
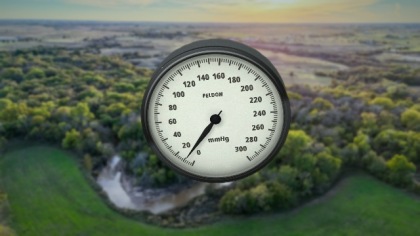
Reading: 10 mmHg
